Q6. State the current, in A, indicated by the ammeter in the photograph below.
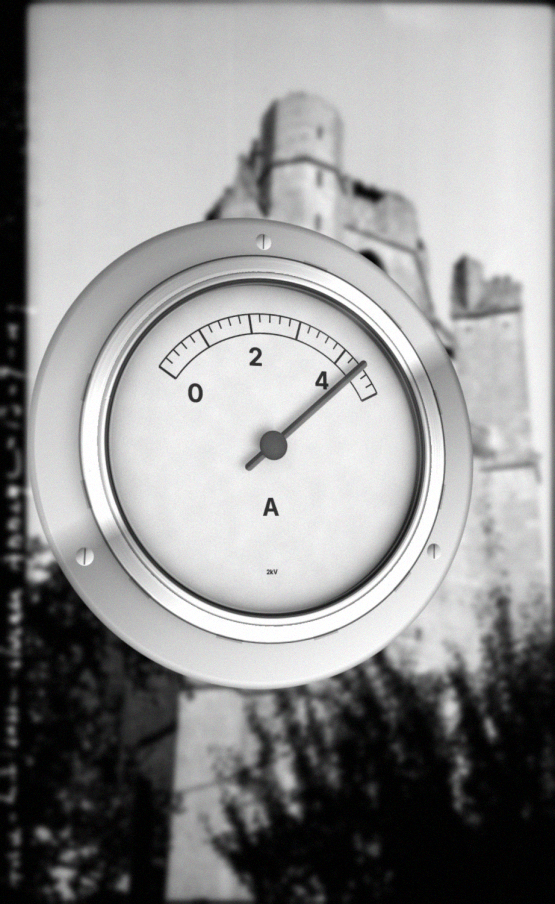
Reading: 4.4 A
